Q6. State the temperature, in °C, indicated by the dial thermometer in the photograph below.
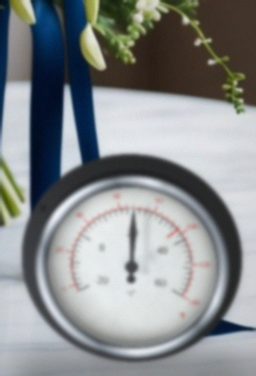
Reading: 20 °C
